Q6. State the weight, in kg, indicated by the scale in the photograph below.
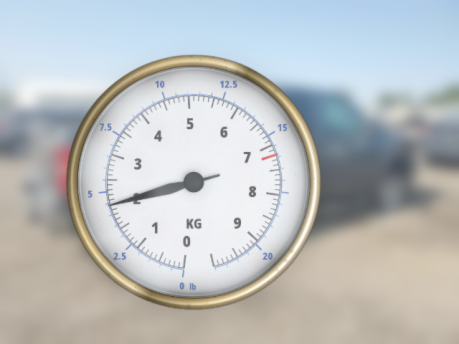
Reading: 2 kg
